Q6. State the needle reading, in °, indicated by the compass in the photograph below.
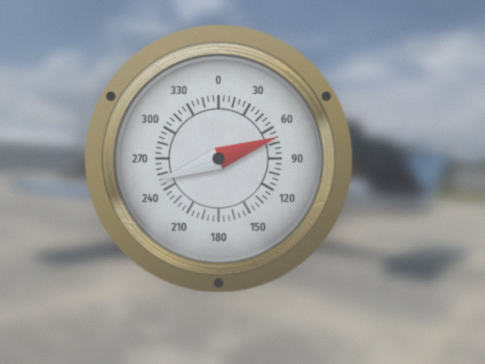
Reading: 70 °
